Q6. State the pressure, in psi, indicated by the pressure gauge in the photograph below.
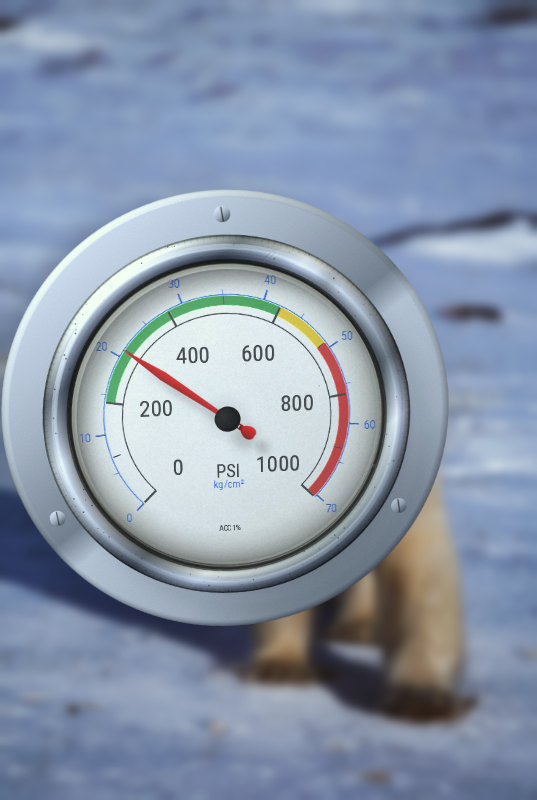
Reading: 300 psi
